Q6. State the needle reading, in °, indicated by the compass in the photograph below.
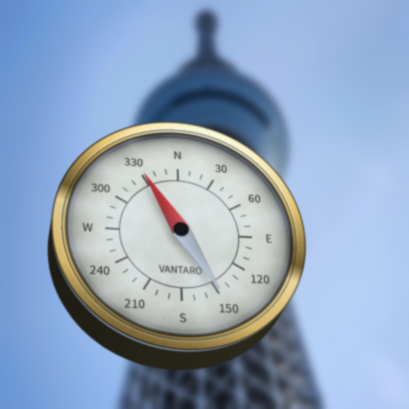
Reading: 330 °
